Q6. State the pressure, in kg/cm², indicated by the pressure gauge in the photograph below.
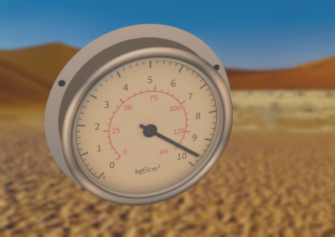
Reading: 9.6 kg/cm²
